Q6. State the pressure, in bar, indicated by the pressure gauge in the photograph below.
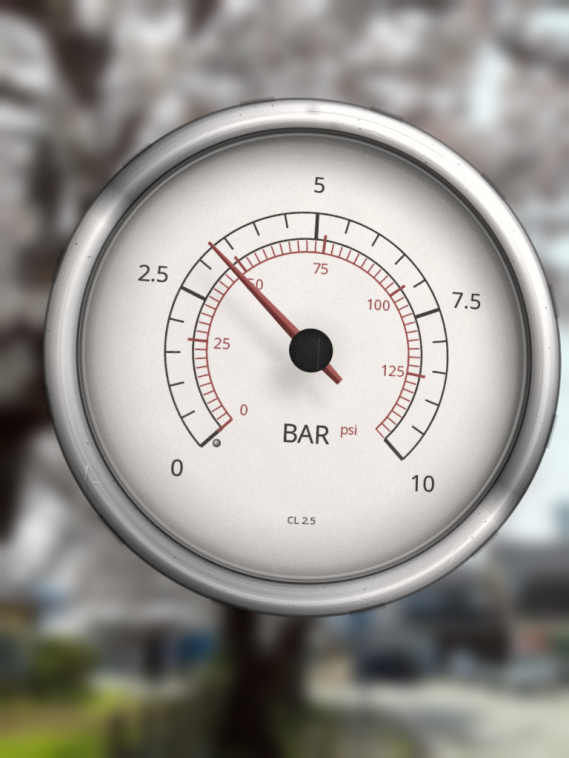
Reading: 3.25 bar
